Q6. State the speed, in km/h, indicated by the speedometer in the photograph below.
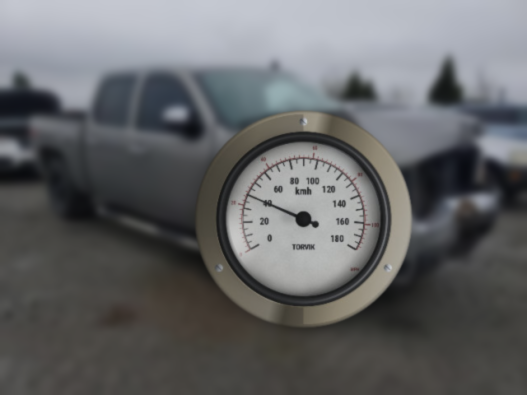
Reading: 40 km/h
